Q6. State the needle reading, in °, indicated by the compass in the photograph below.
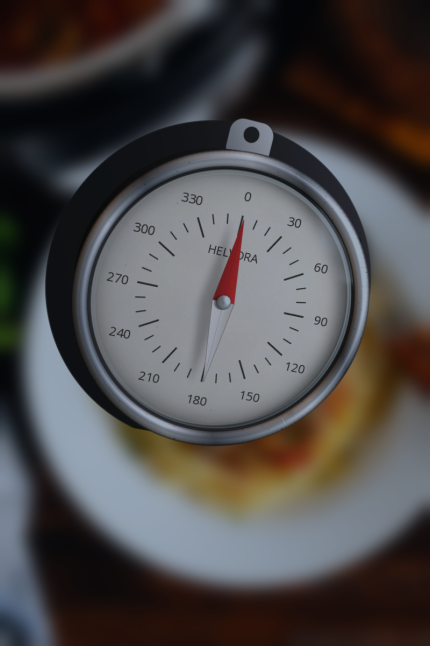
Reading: 0 °
